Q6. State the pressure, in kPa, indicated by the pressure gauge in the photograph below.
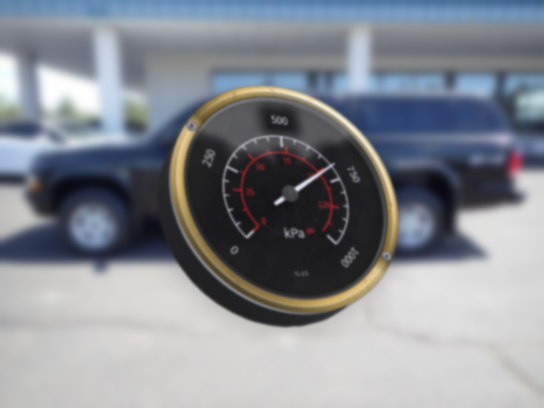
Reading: 700 kPa
